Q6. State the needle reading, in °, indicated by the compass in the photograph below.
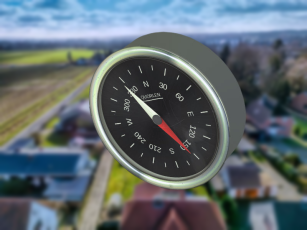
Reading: 150 °
